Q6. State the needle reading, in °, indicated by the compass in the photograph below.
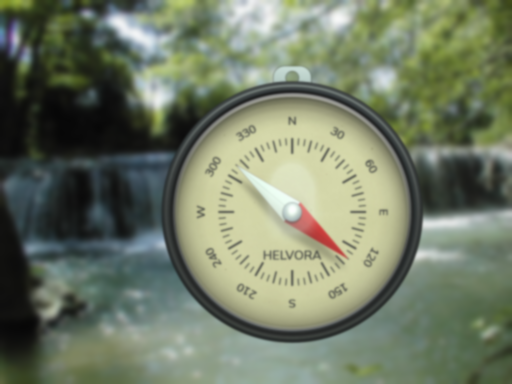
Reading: 130 °
